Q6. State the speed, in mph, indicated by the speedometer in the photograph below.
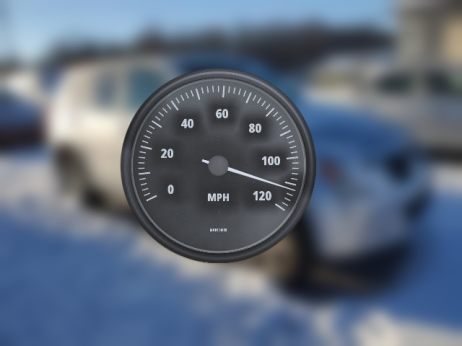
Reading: 112 mph
